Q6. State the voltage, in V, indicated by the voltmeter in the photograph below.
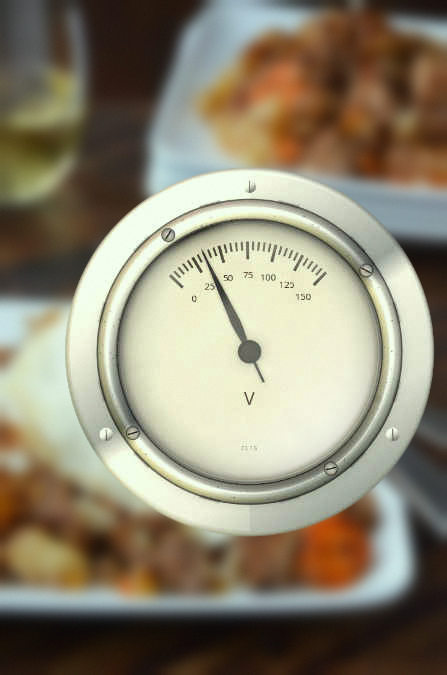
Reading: 35 V
